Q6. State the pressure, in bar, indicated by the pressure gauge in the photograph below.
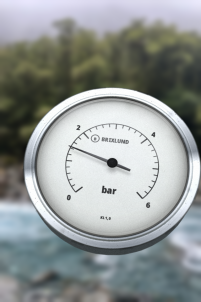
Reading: 1.4 bar
